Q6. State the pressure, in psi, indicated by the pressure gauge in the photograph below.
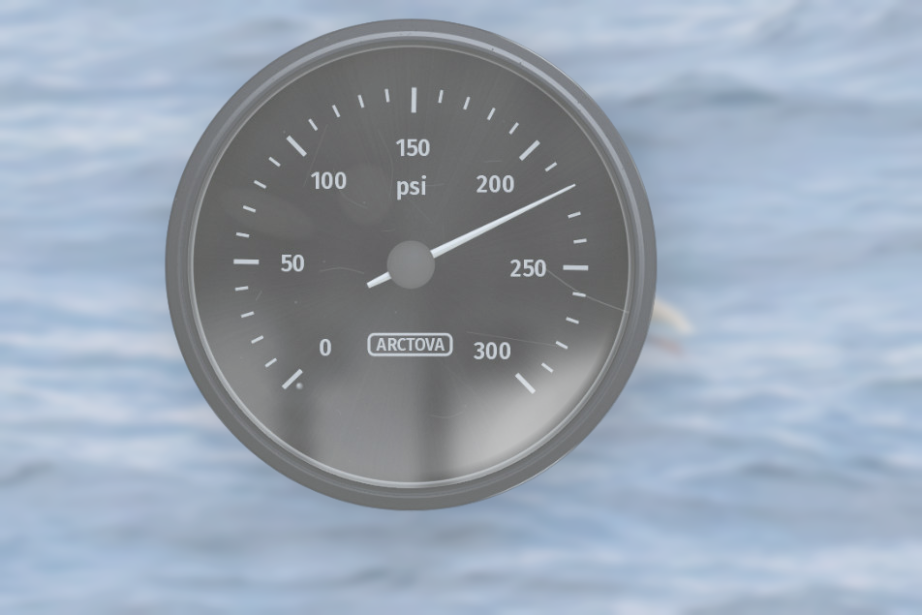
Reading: 220 psi
